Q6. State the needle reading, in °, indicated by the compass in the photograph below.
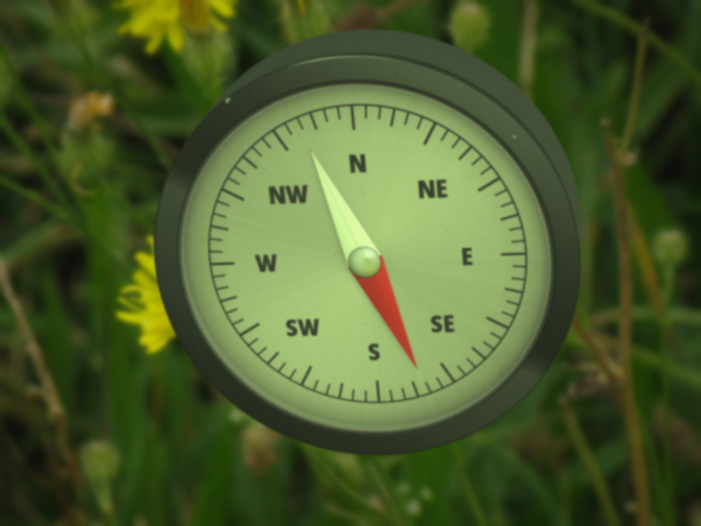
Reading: 160 °
